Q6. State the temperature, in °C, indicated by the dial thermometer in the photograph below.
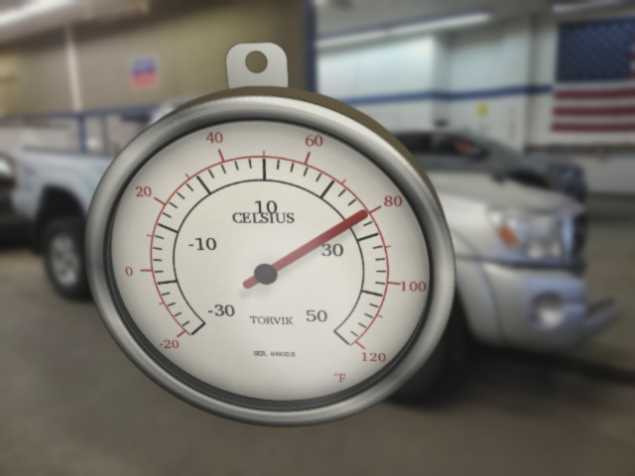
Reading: 26 °C
